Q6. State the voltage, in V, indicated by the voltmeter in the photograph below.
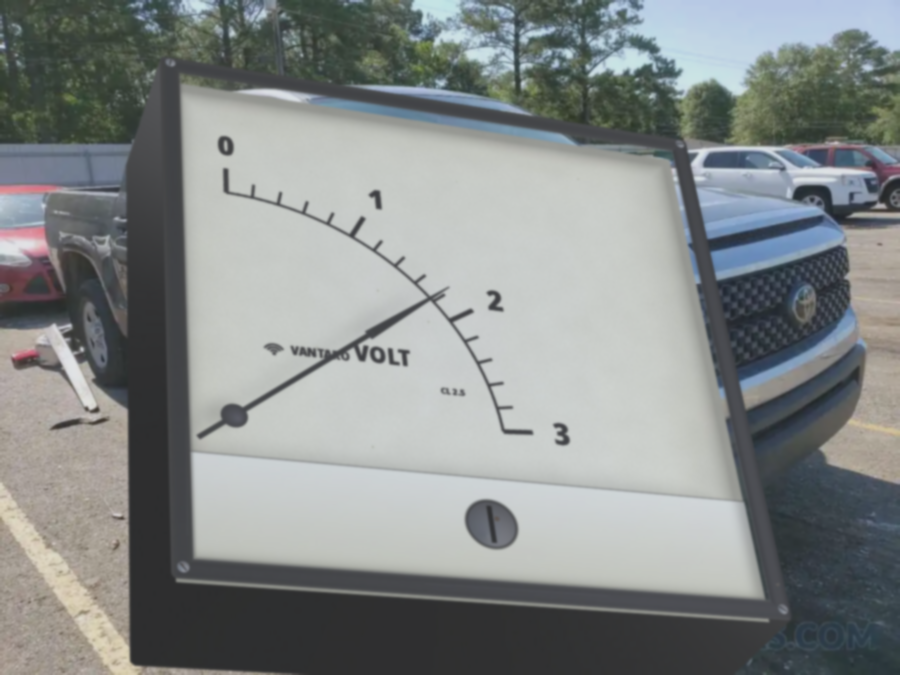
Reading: 1.8 V
